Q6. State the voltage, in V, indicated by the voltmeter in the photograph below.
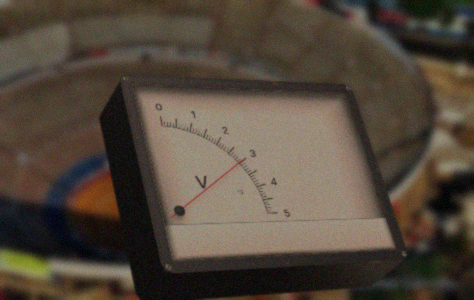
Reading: 3 V
